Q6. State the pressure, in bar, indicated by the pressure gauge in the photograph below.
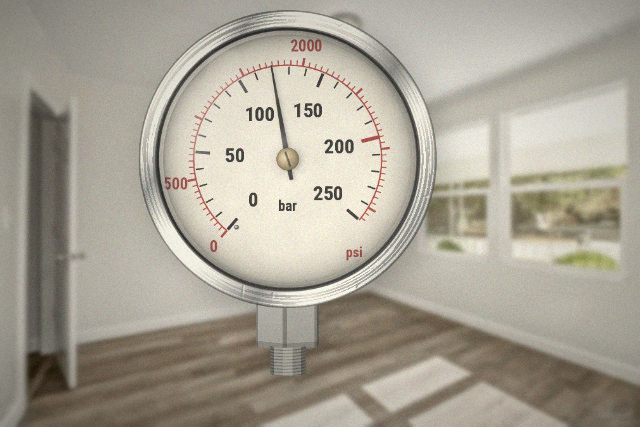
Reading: 120 bar
